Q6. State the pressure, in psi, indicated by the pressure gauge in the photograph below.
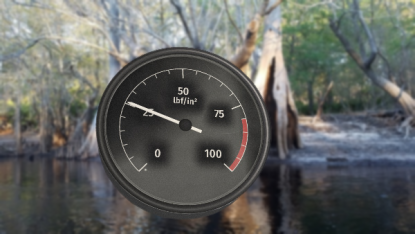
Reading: 25 psi
